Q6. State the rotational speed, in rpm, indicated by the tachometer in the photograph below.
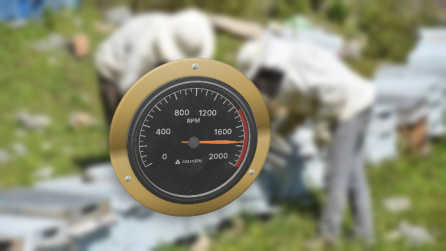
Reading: 1750 rpm
